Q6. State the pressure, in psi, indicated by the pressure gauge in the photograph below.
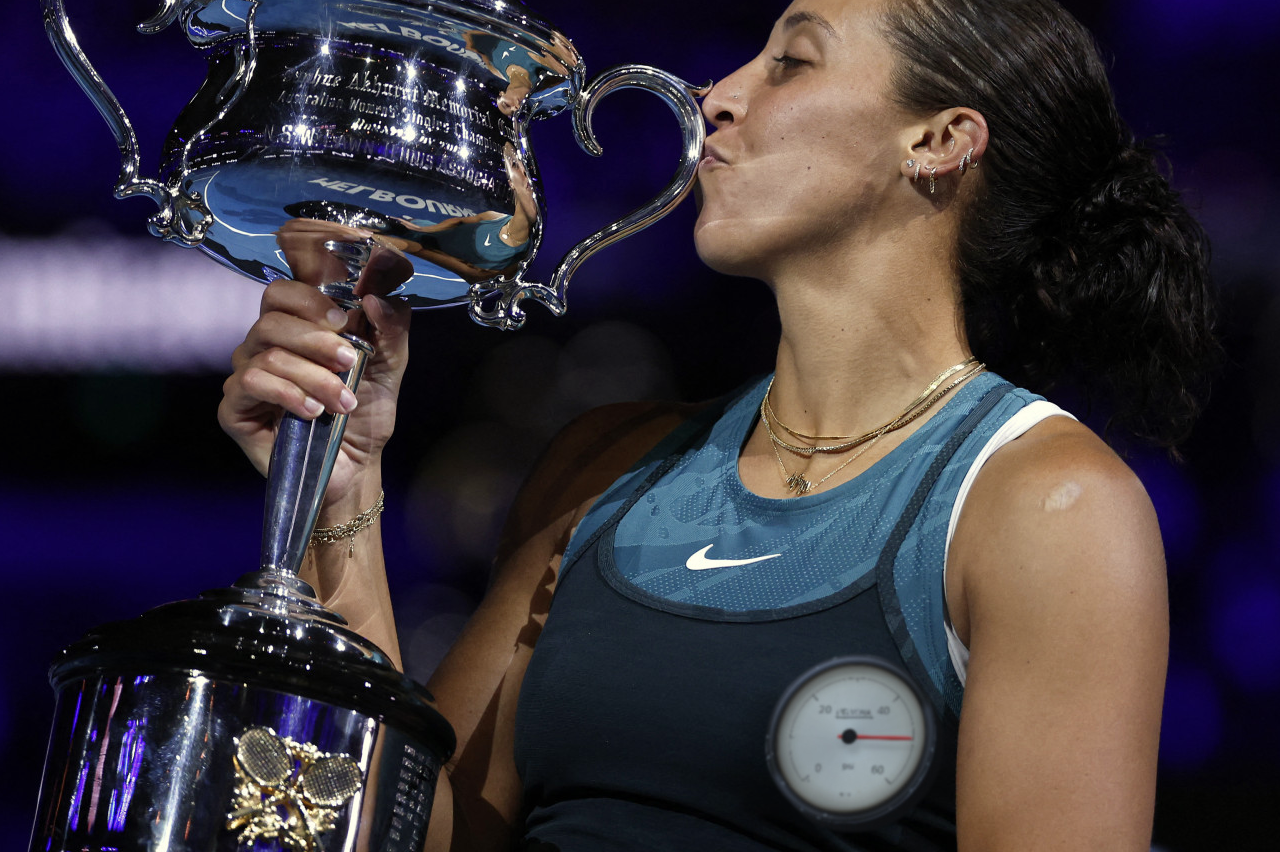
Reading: 50 psi
